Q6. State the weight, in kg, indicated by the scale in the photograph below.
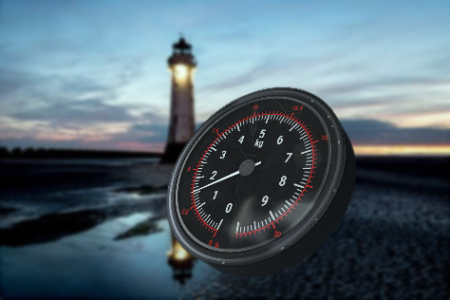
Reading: 1.5 kg
